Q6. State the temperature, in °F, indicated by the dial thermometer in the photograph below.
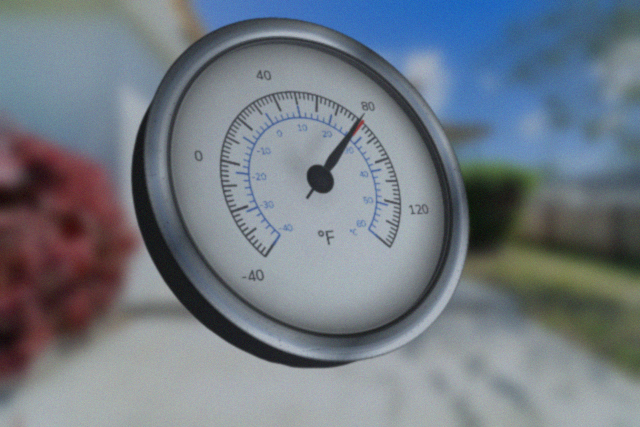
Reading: 80 °F
